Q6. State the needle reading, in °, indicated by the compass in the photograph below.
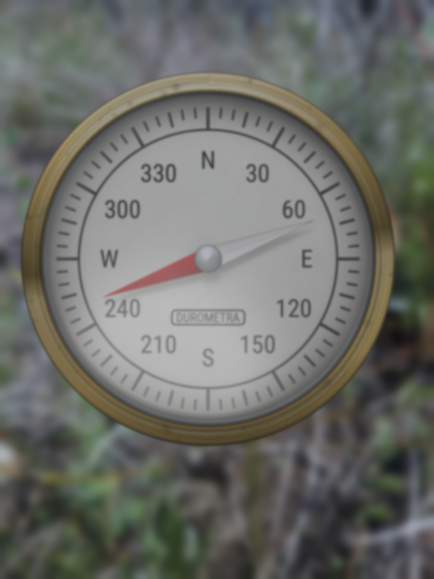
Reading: 250 °
